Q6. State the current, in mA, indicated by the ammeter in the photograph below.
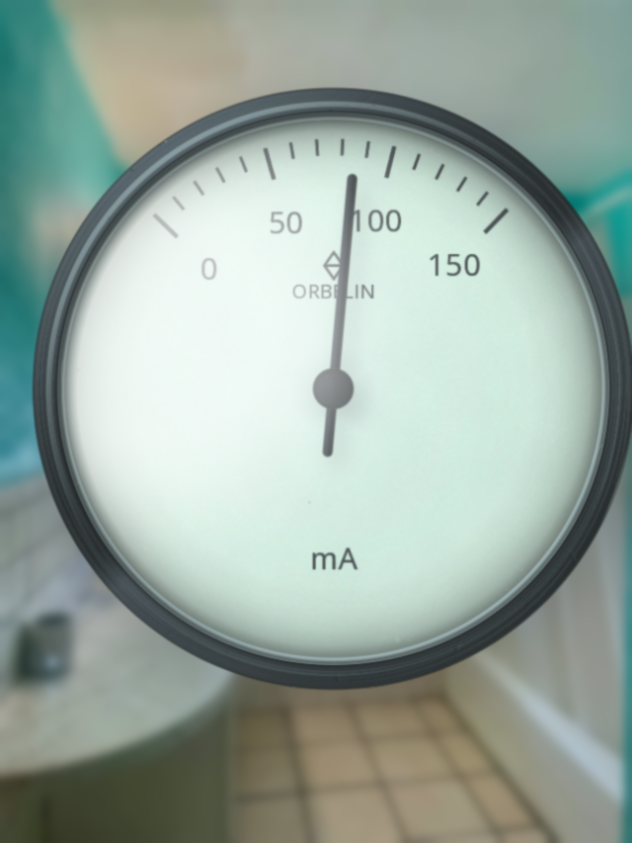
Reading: 85 mA
